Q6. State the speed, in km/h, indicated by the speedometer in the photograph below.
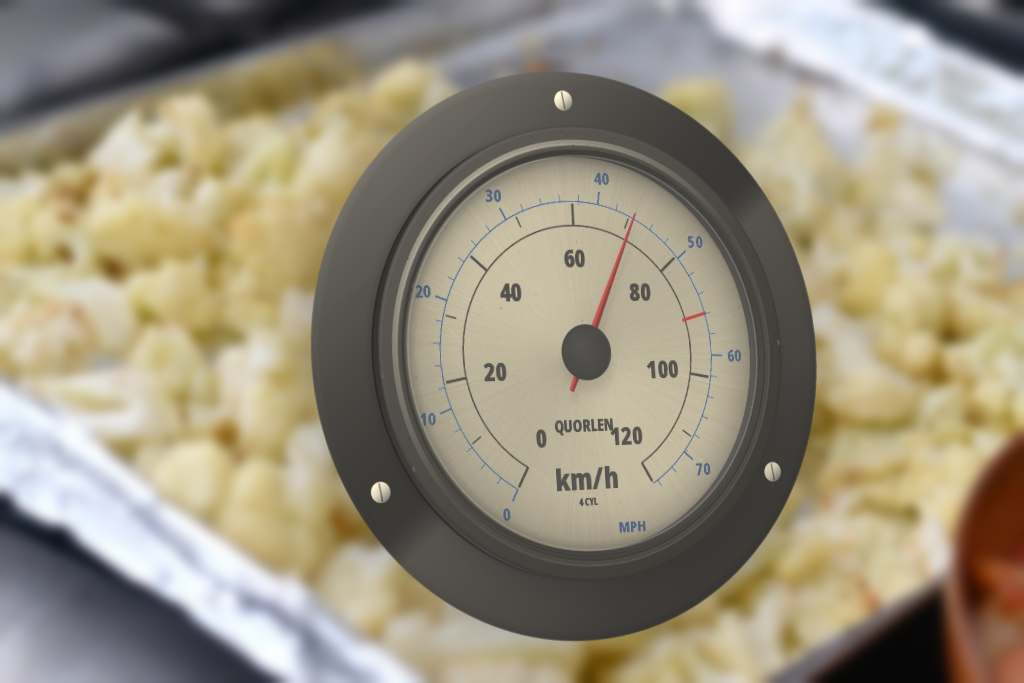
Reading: 70 km/h
